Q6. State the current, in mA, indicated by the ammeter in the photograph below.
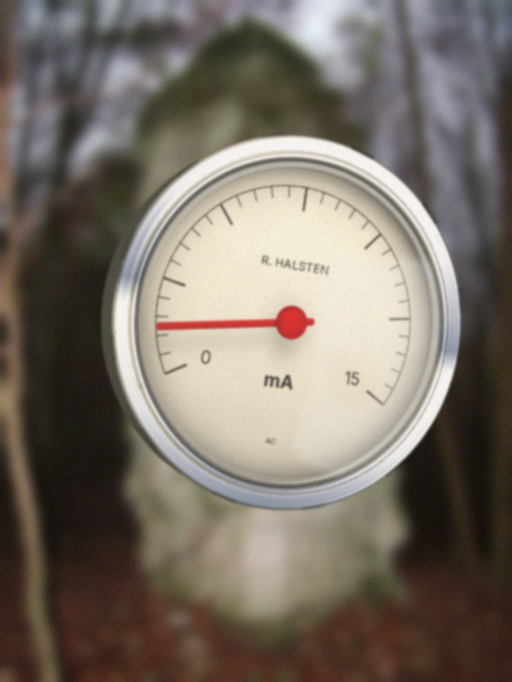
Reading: 1.25 mA
